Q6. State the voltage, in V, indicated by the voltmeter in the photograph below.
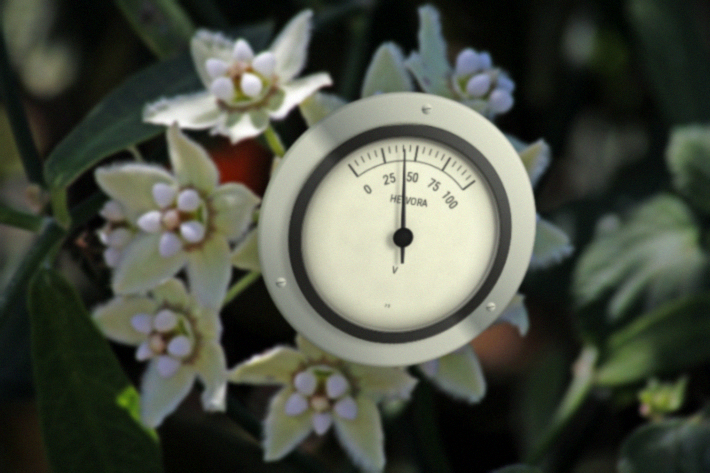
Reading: 40 V
